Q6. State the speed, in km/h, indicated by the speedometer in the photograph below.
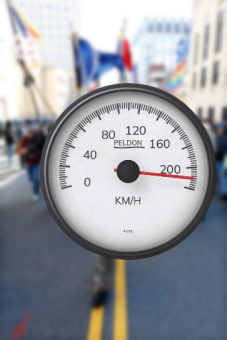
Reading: 210 km/h
